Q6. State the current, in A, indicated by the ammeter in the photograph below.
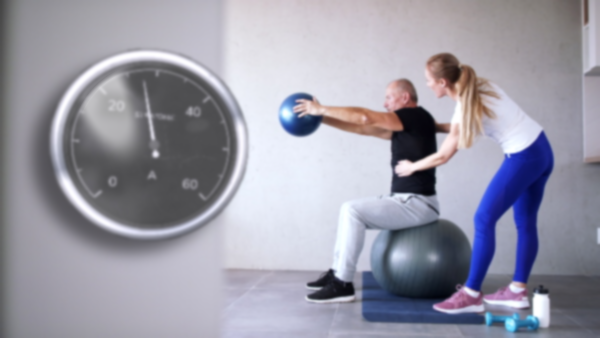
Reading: 27.5 A
